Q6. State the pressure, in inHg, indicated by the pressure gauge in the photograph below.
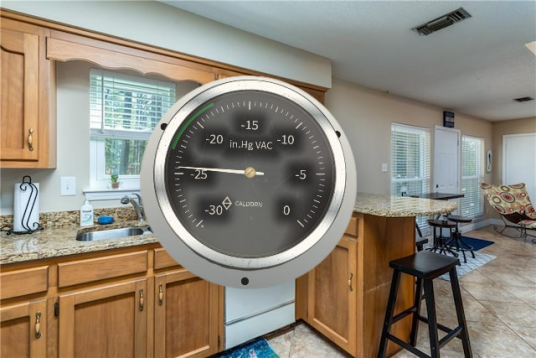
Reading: -24.5 inHg
